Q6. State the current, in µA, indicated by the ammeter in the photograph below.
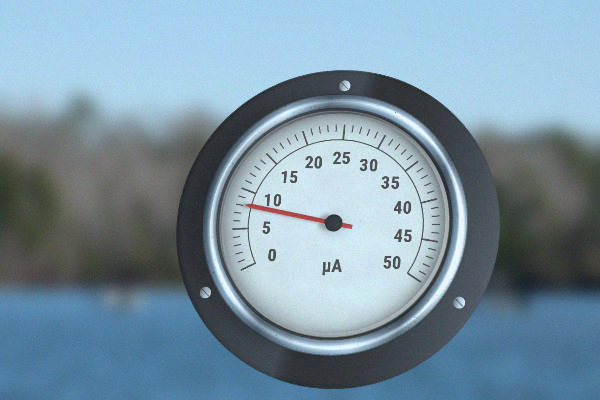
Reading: 8 µA
